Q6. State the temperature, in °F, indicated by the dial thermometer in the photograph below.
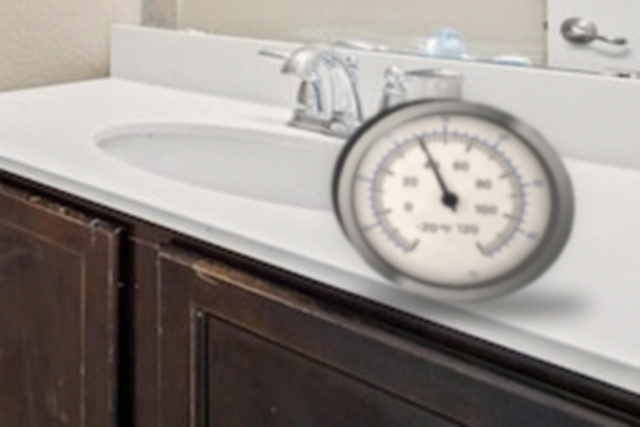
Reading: 40 °F
